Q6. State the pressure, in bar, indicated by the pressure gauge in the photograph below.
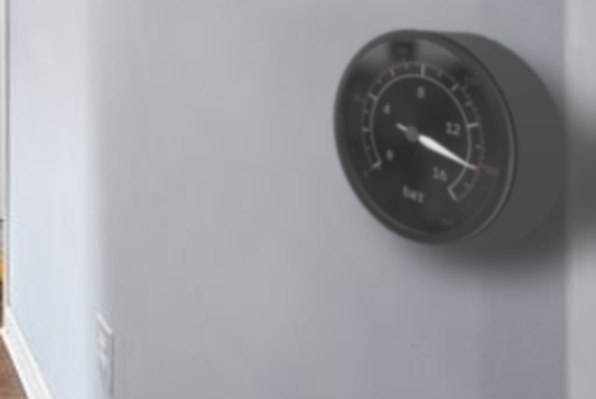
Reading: 14 bar
